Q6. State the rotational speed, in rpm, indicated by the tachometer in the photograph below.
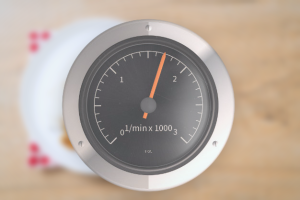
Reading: 1700 rpm
